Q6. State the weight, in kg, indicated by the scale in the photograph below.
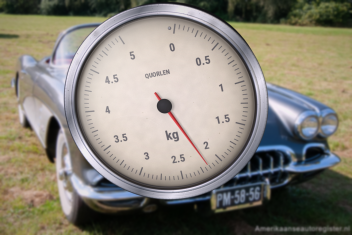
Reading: 2.15 kg
